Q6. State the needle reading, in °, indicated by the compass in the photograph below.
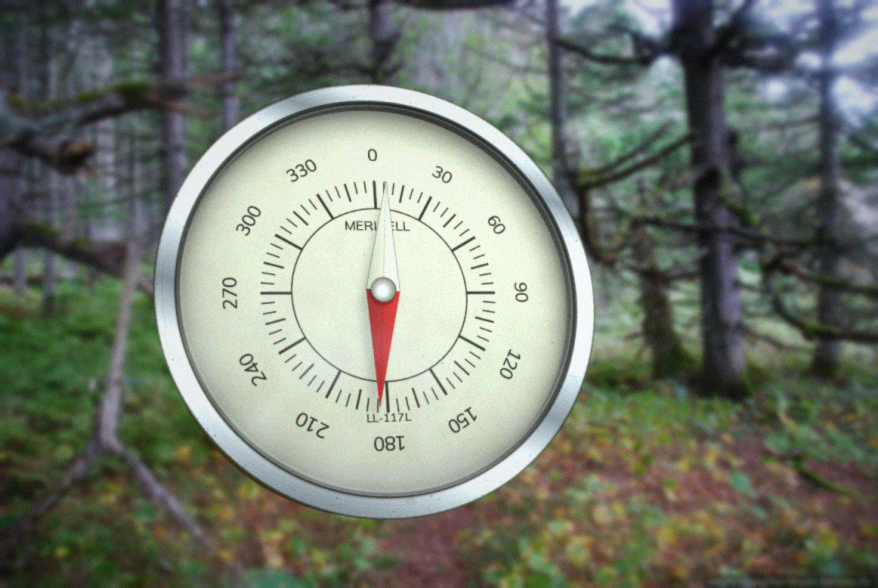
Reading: 185 °
